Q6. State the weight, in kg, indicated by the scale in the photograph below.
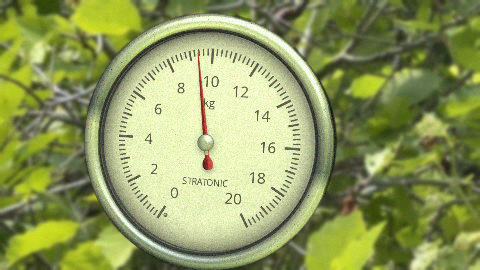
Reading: 9.4 kg
